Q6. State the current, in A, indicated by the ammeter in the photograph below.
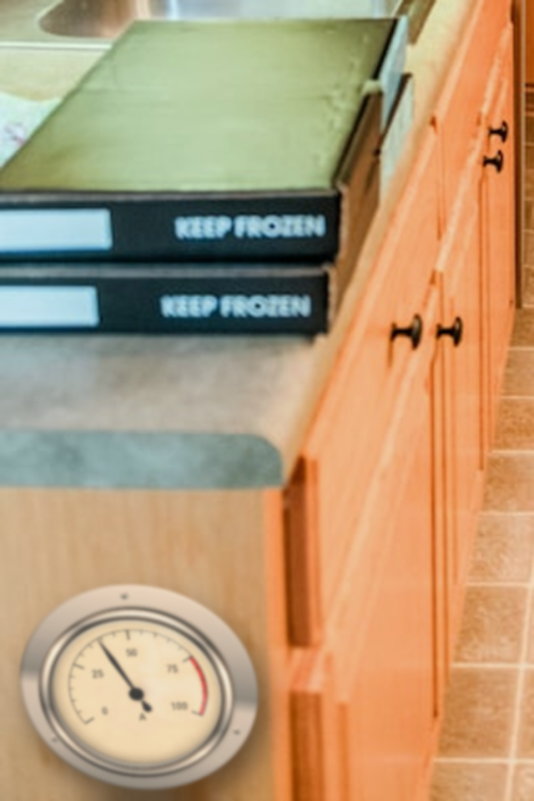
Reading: 40 A
